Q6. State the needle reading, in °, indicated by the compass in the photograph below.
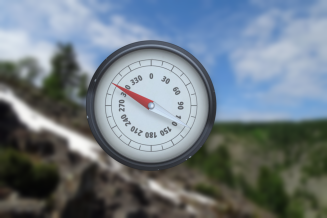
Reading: 300 °
